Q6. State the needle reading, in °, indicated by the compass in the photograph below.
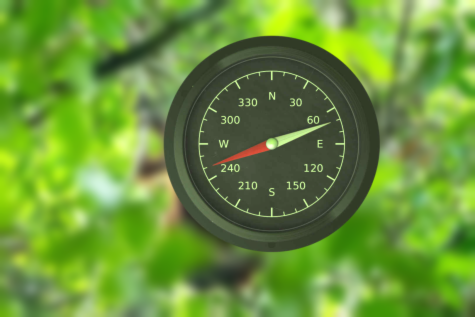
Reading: 250 °
